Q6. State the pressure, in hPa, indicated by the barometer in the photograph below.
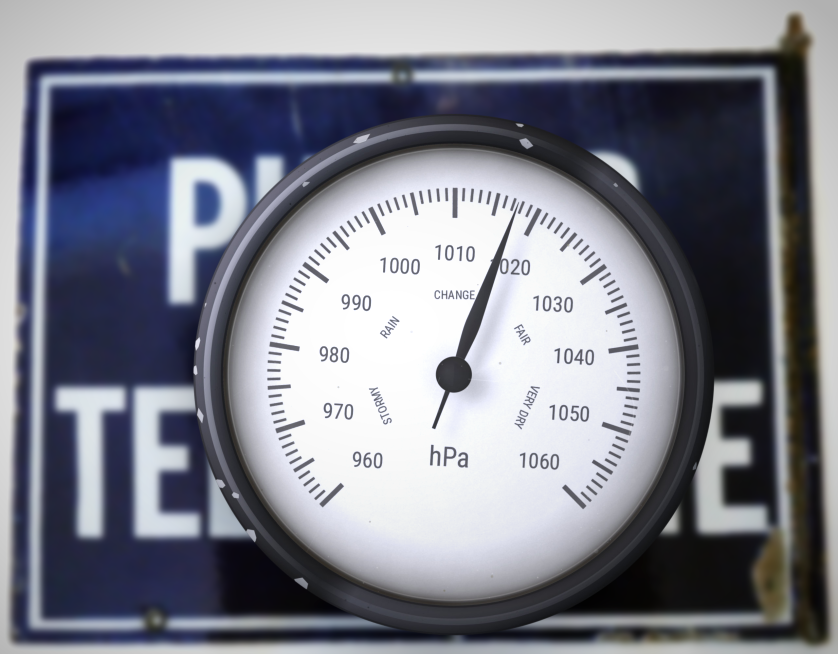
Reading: 1017.5 hPa
